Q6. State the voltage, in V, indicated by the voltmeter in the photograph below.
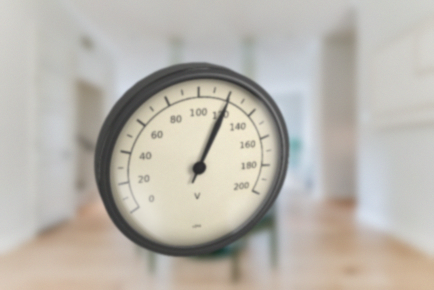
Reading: 120 V
